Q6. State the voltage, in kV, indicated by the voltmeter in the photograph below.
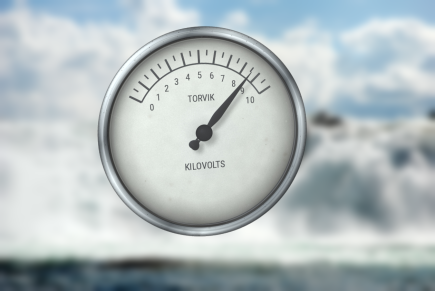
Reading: 8.5 kV
